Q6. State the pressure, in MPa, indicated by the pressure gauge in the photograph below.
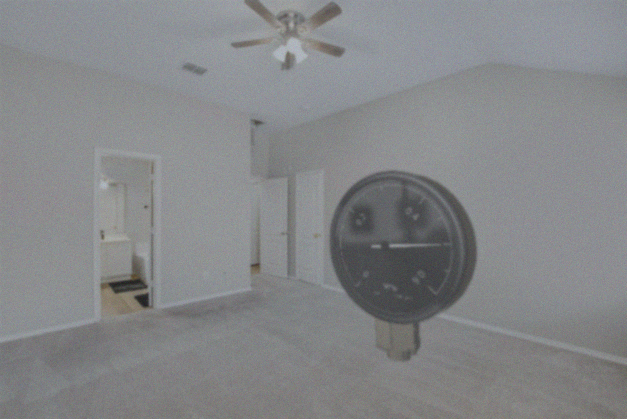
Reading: 0.5 MPa
